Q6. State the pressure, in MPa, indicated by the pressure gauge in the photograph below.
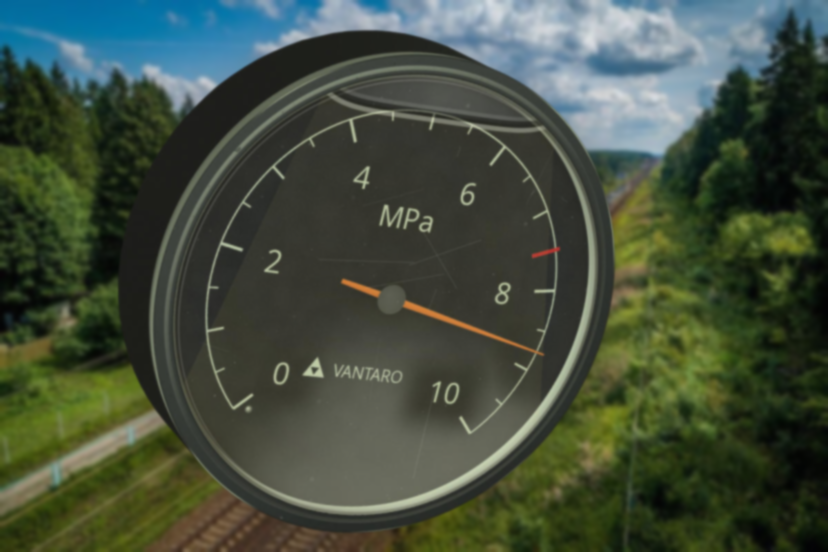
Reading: 8.75 MPa
